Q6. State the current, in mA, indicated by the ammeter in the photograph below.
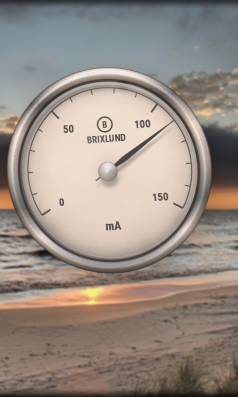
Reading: 110 mA
